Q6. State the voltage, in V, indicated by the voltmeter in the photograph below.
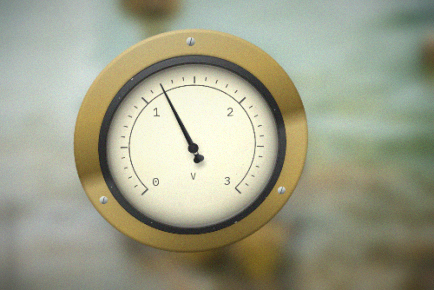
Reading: 1.2 V
